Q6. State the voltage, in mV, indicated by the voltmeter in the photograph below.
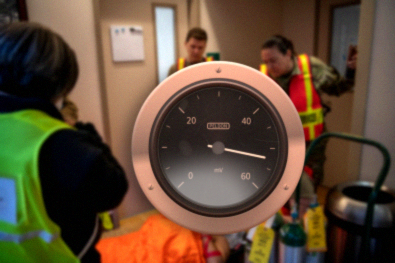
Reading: 52.5 mV
